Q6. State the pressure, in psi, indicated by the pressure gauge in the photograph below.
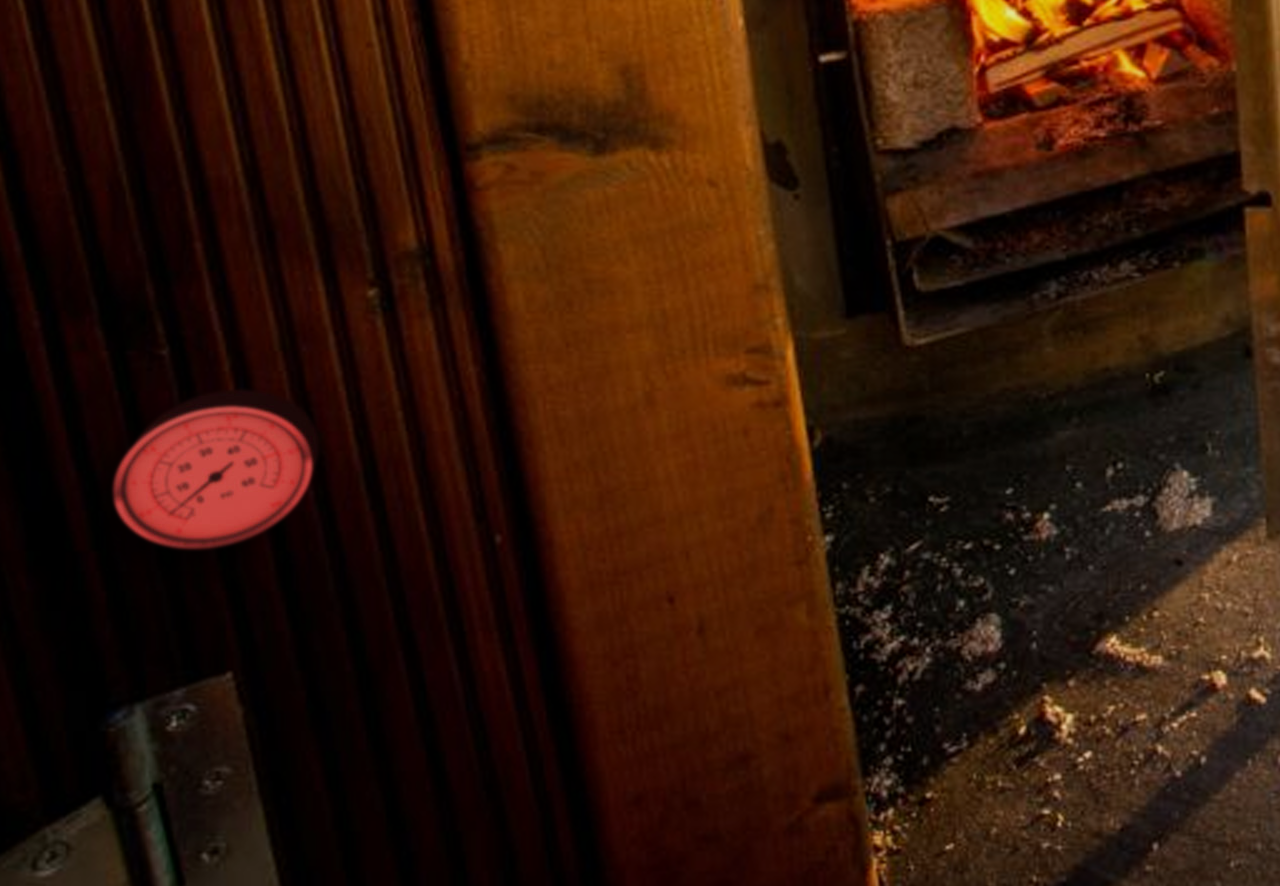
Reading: 4 psi
